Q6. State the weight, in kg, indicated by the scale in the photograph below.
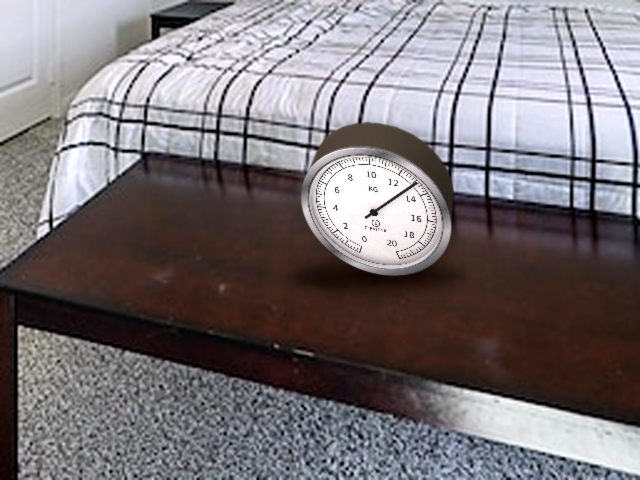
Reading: 13 kg
